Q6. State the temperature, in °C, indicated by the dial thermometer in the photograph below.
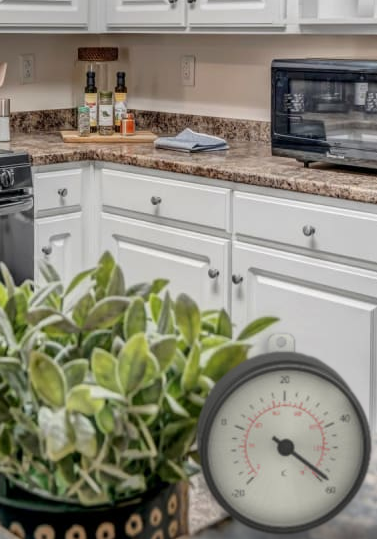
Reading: 58 °C
